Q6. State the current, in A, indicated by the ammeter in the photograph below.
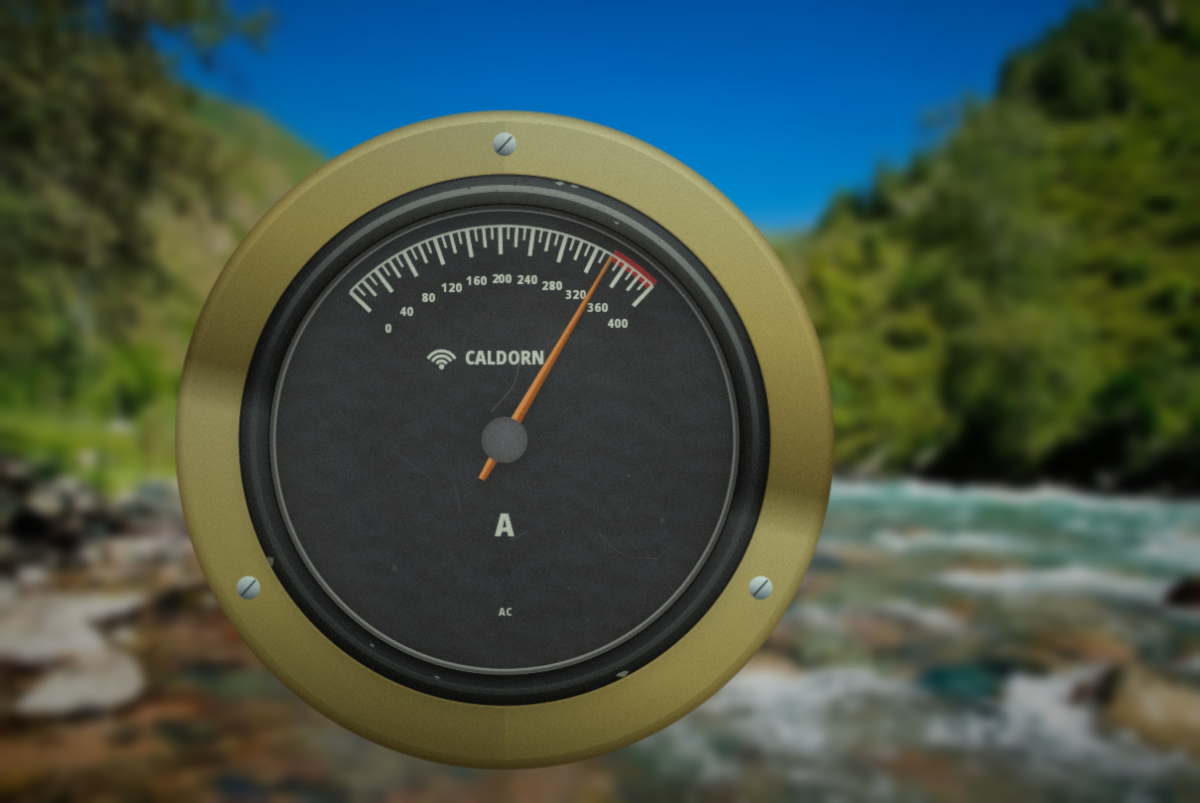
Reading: 340 A
